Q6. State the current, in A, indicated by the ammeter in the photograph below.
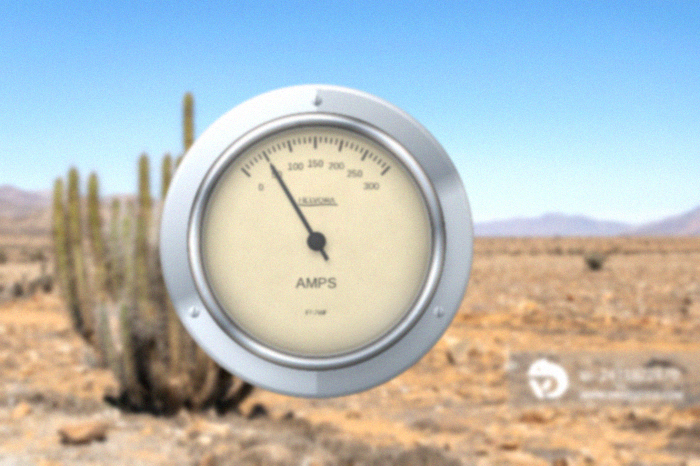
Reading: 50 A
